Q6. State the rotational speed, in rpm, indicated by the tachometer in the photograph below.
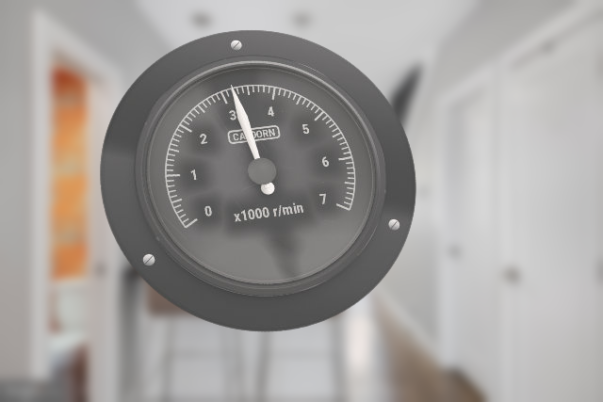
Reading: 3200 rpm
